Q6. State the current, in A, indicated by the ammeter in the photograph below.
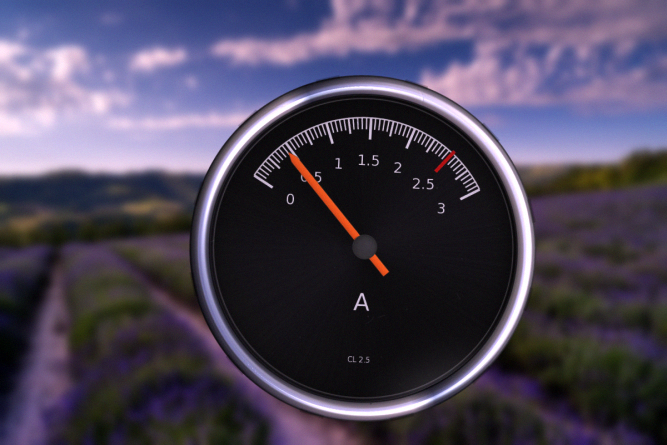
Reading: 0.45 A
